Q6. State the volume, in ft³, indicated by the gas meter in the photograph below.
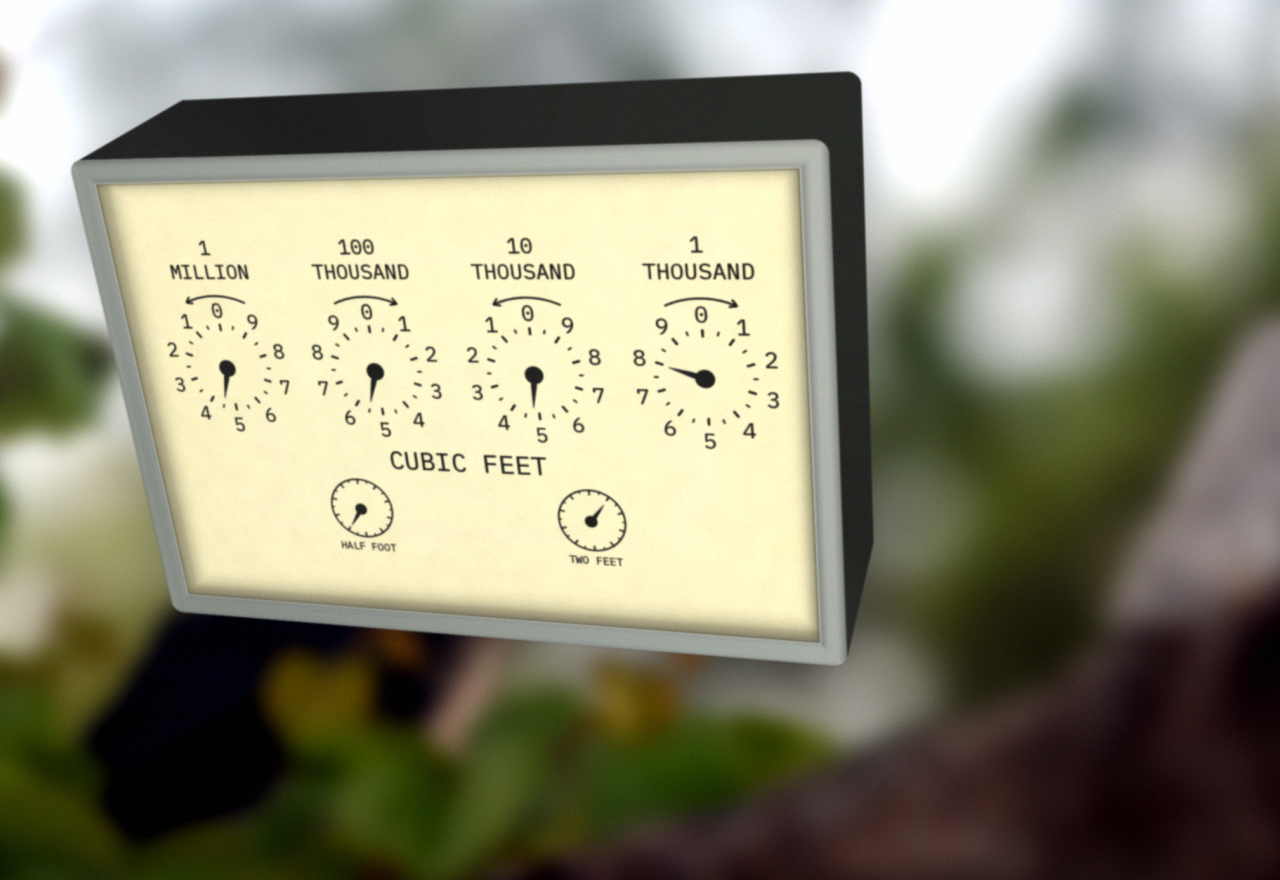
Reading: 454800 ft³
